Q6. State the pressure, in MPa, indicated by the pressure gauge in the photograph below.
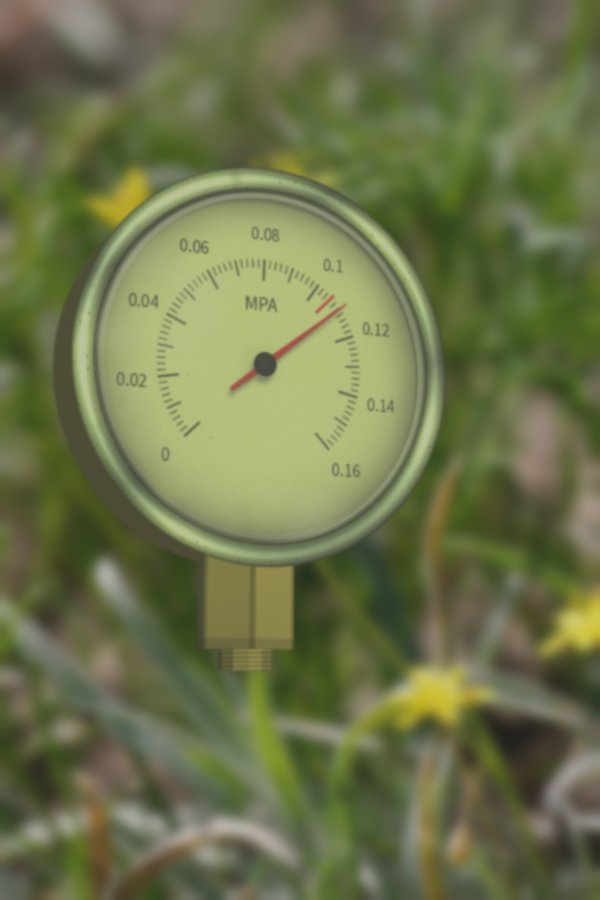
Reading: 0.11 MPa
